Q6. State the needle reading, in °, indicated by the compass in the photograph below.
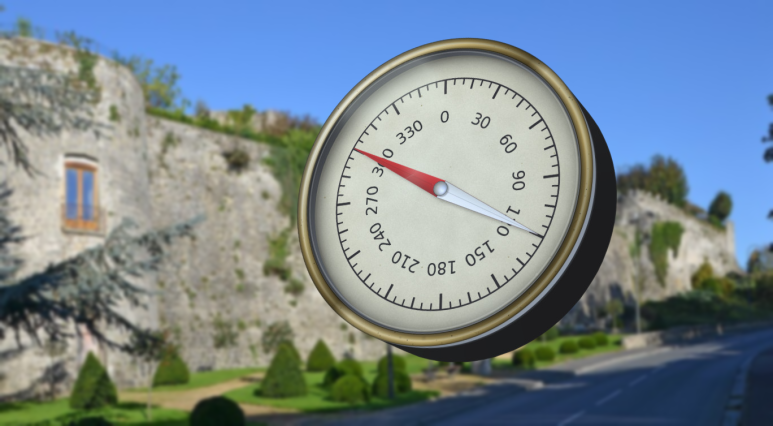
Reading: 300 °
